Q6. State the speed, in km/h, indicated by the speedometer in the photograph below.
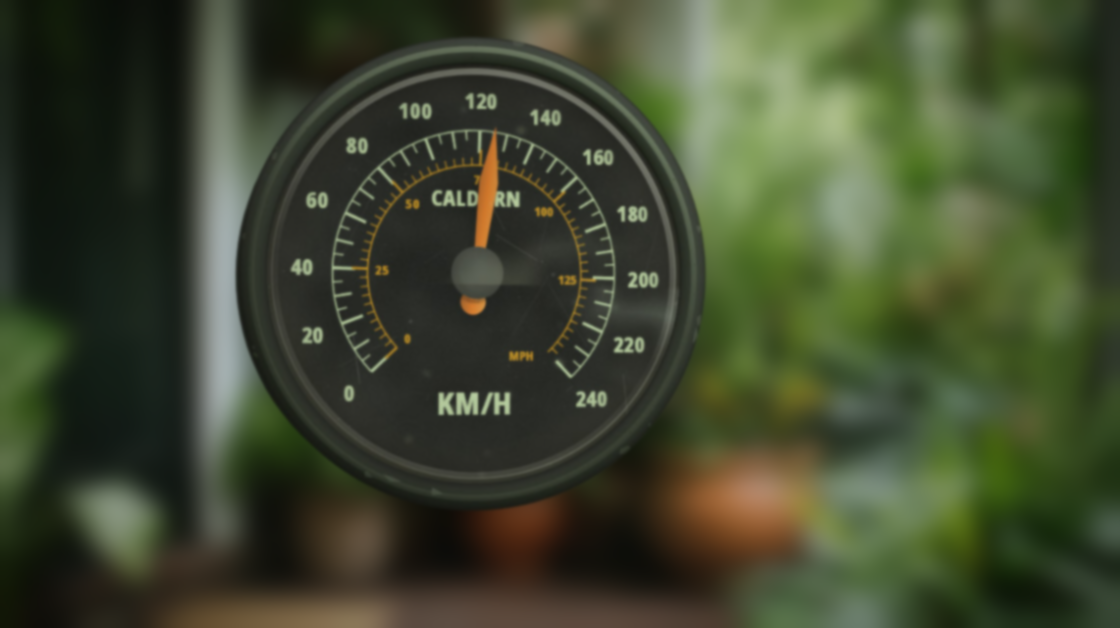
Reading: 125 km/h
